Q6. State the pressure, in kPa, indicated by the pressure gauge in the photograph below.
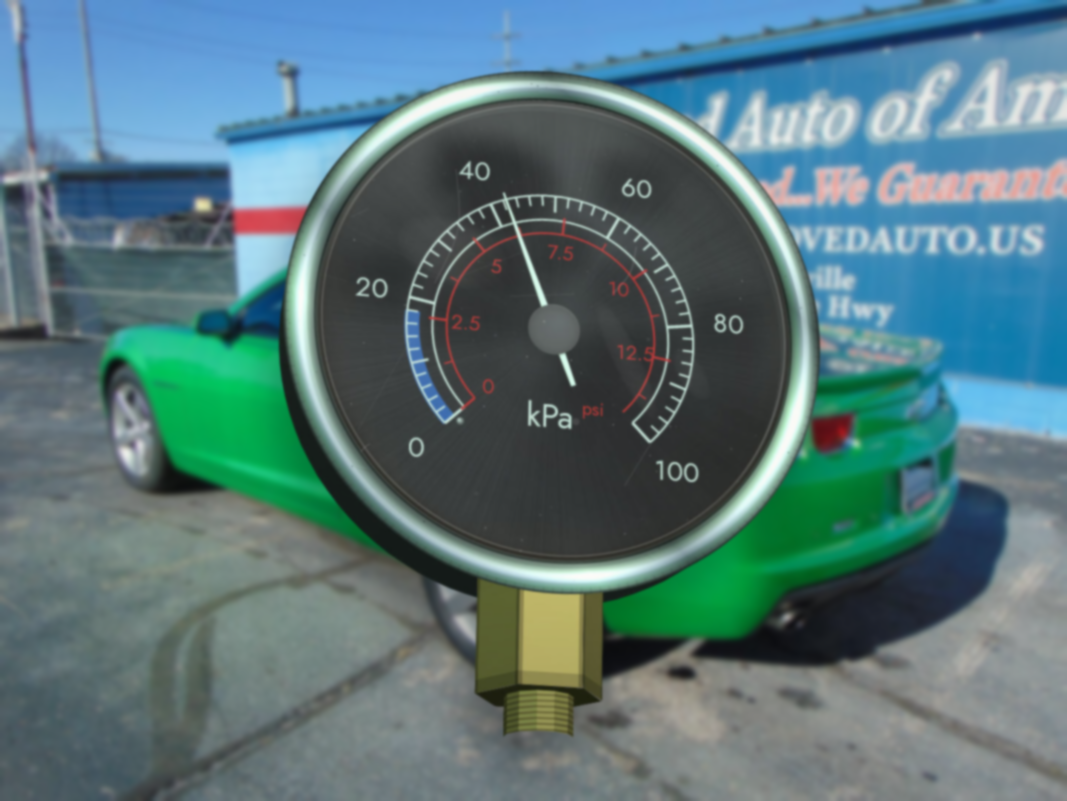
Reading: 42 kPa
